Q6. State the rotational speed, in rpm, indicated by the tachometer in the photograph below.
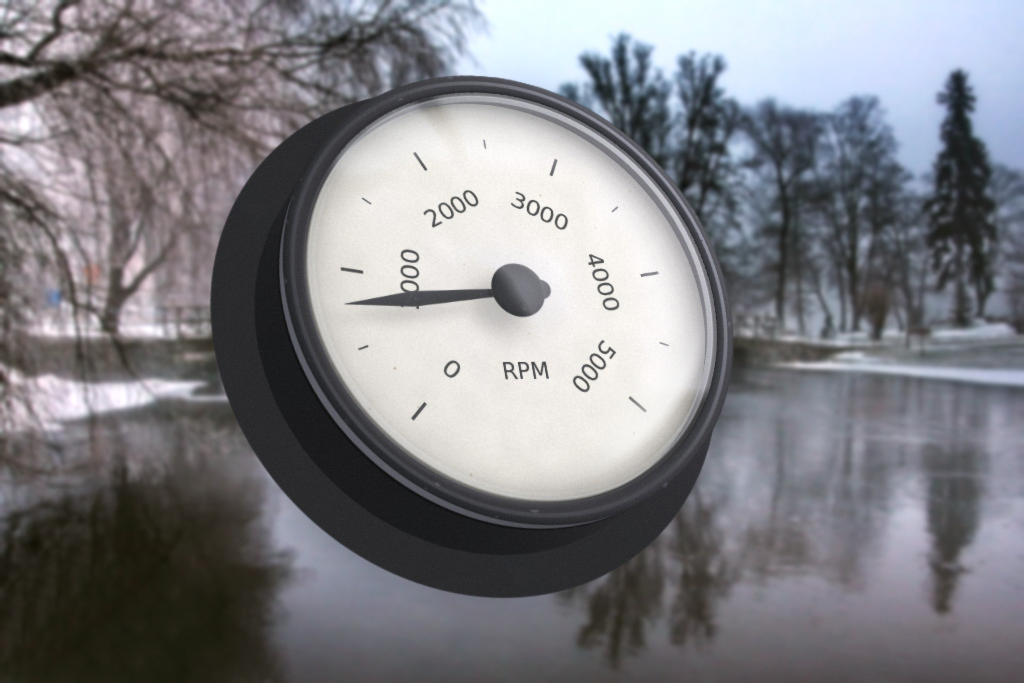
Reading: 750 rpm
